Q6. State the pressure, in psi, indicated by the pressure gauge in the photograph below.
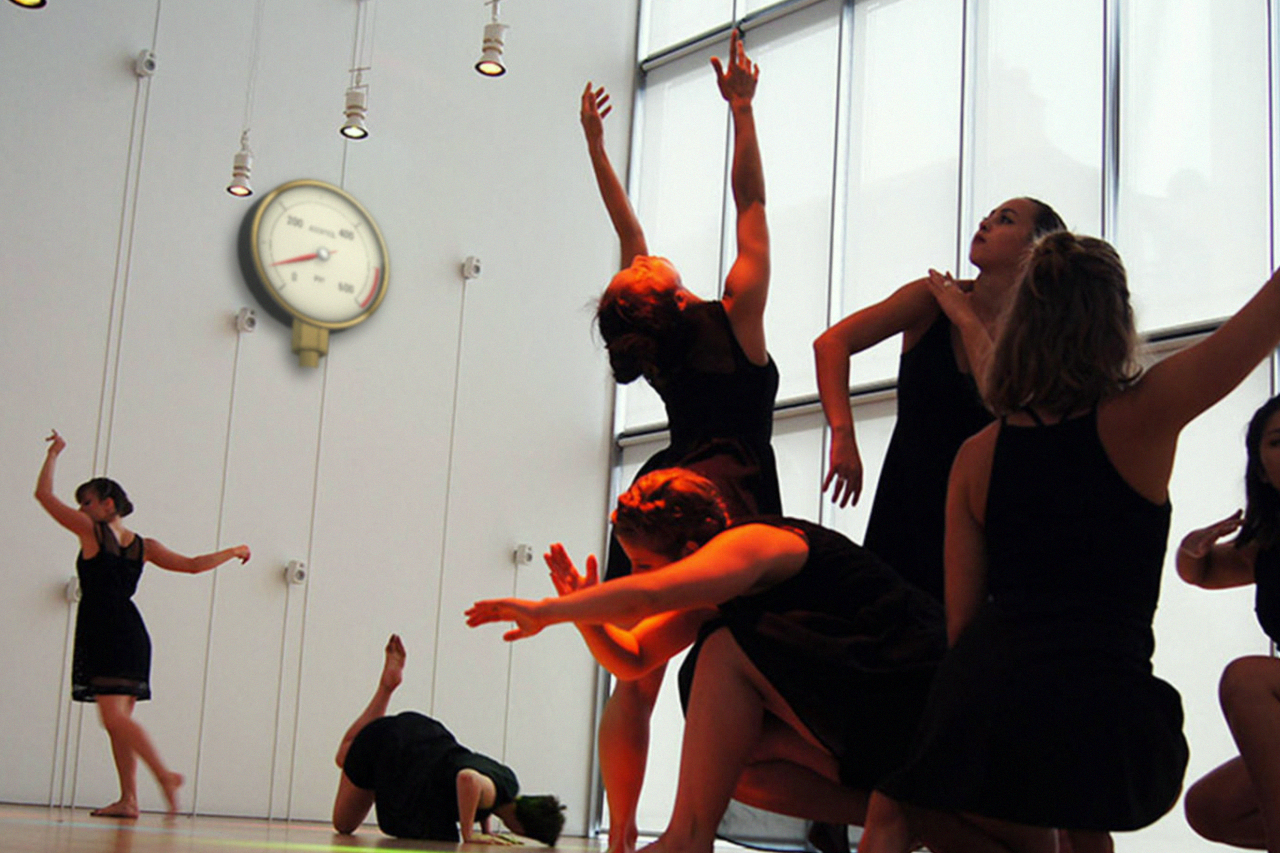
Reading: 50 psi
